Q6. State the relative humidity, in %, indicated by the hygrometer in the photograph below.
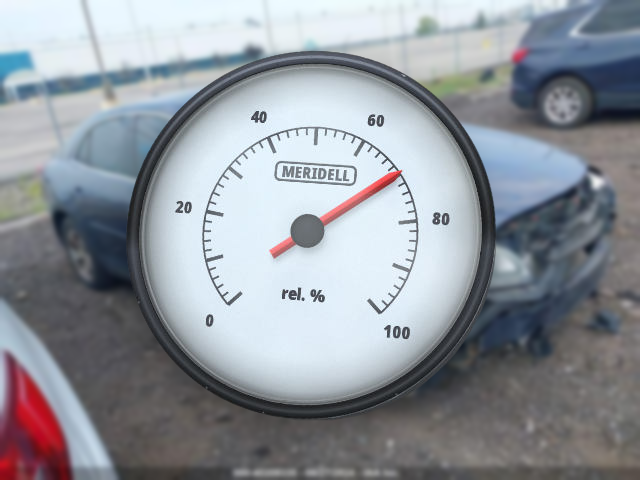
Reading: 70 %
